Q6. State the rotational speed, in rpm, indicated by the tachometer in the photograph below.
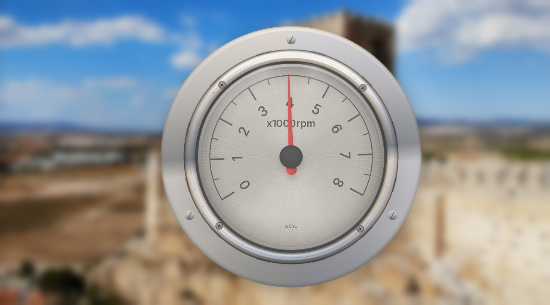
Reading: 4000 rpm
